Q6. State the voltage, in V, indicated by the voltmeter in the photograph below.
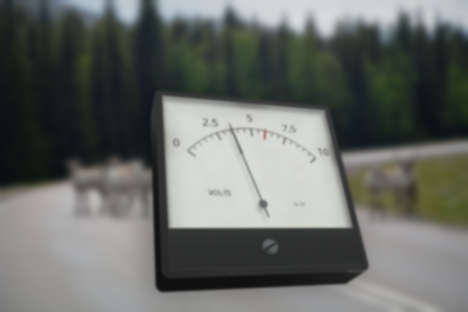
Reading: 3.5 V
